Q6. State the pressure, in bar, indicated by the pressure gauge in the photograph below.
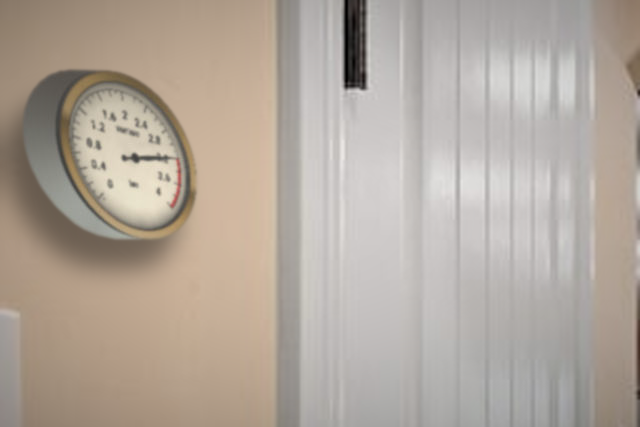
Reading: 3.2 bar
